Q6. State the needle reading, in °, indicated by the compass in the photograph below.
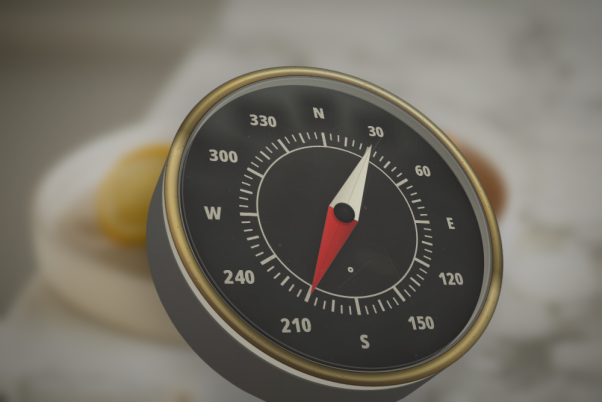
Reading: 210 °
